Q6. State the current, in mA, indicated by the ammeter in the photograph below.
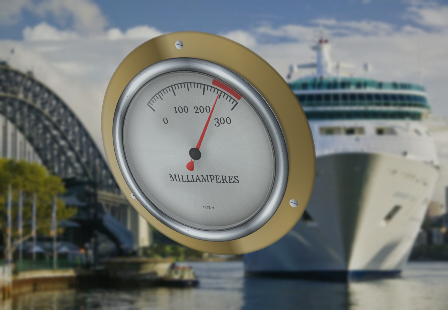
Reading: 250 mA
